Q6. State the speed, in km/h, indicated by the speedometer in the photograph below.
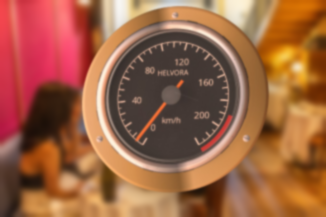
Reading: 5 km/h
